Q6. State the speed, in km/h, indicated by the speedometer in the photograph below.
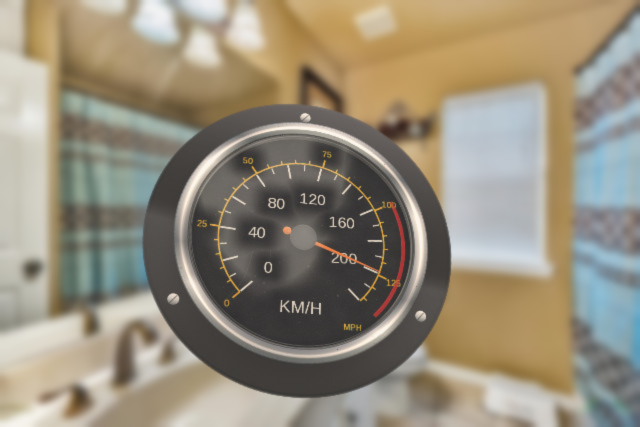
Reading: 200 km/h
